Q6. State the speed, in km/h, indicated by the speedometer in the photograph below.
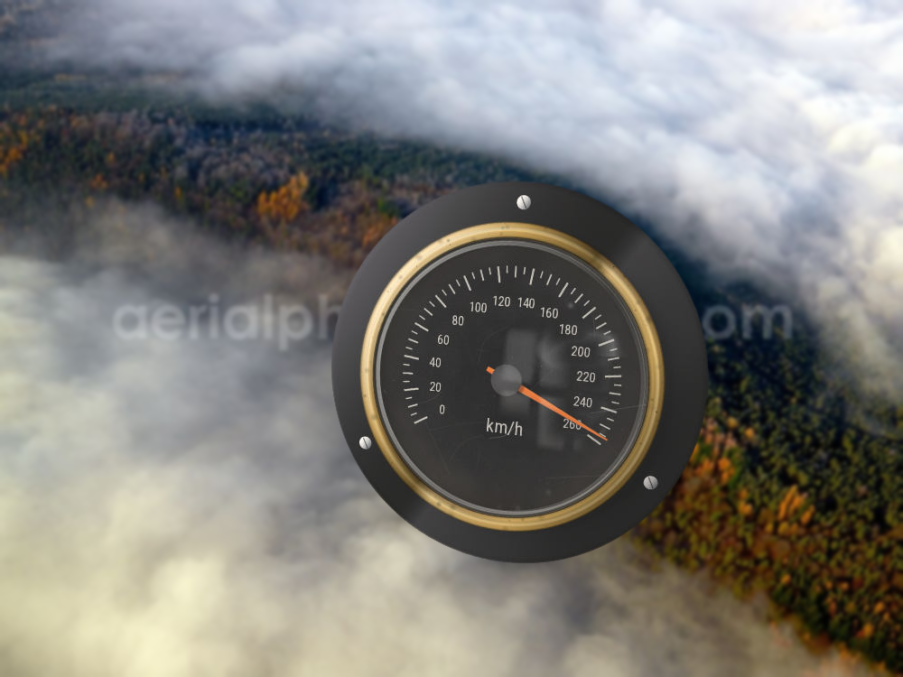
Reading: 255 km/h
